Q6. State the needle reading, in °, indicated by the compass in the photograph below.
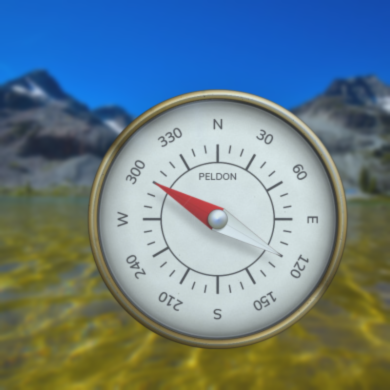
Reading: 300 °
